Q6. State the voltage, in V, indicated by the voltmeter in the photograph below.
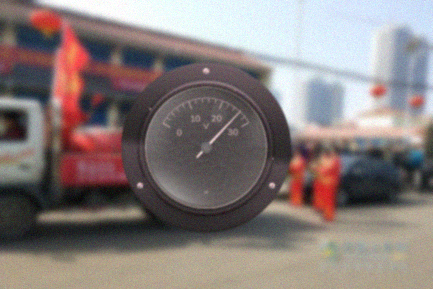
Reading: 26 V
